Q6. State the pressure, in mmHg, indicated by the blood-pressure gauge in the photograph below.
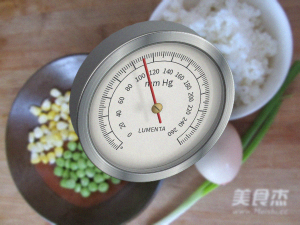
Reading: 110 mmHg
